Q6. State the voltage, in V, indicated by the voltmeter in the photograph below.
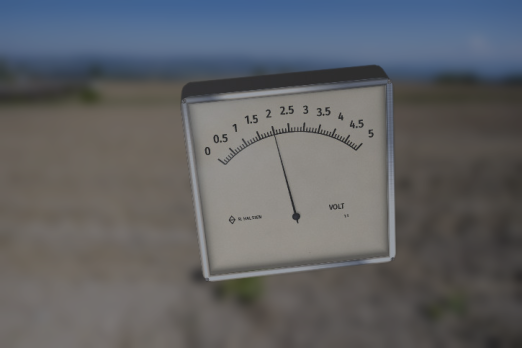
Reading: 2 V
